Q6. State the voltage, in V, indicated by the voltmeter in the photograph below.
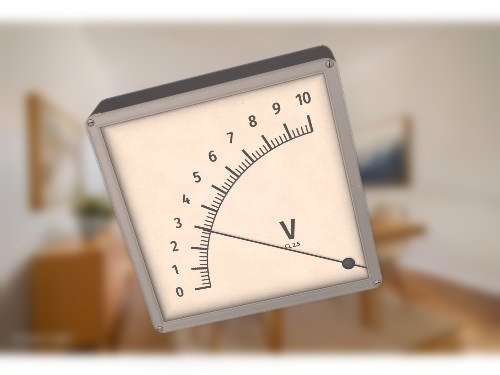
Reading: 3 V
